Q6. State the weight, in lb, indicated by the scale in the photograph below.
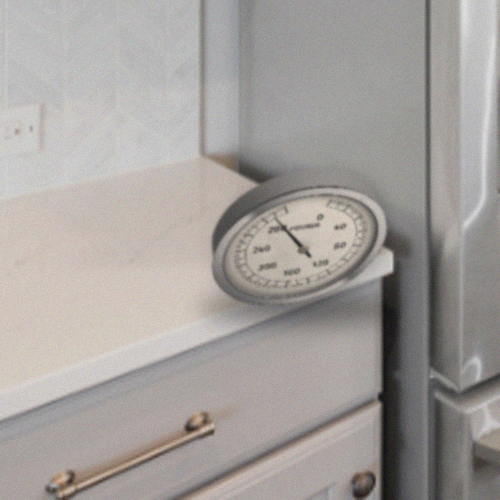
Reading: 290 lb
